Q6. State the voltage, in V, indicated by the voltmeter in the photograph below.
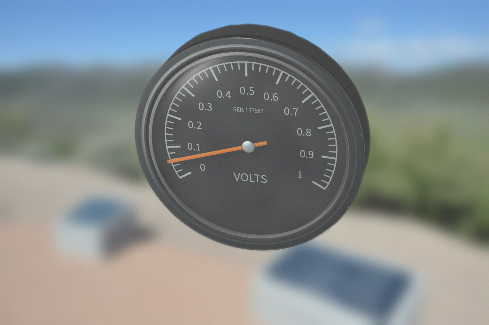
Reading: 0.06 V
